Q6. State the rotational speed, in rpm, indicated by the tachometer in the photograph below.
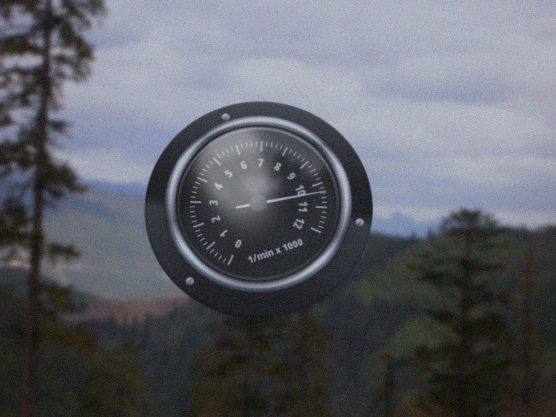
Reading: 10400 rpm
